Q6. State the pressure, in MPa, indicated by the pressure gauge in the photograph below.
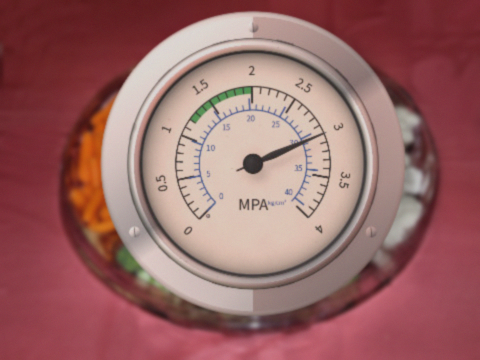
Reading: 3 MPa
